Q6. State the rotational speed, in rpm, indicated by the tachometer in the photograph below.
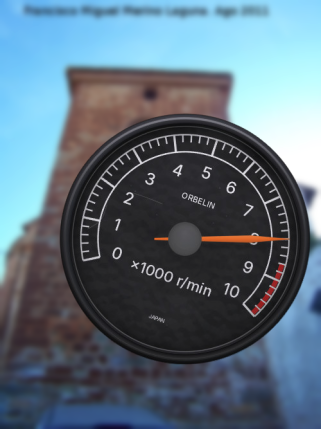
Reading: 8000 rpm
